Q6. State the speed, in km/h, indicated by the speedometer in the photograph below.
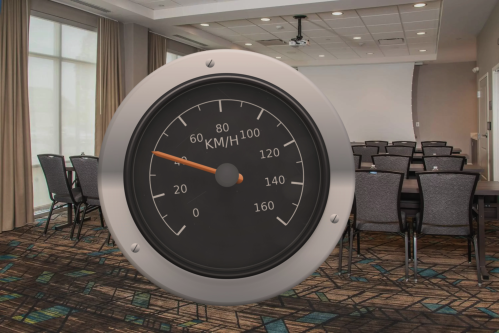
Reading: 40 km/h
